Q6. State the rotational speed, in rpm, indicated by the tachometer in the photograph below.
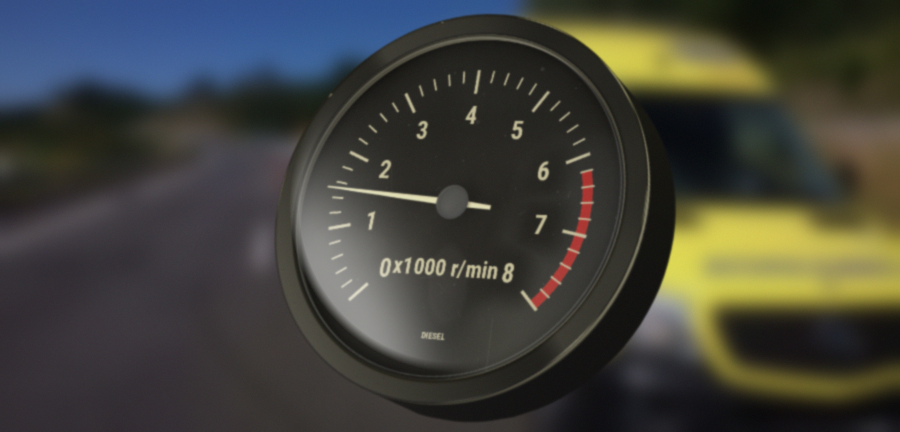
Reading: 1500 rpm
